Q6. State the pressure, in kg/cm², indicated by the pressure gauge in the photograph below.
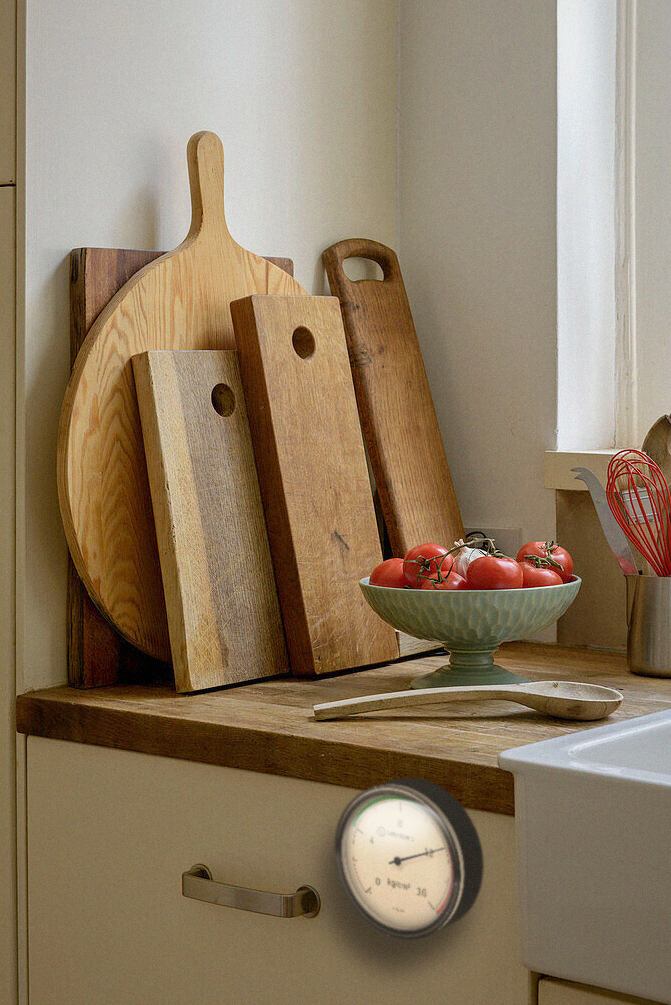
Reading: 12 kg/cm²
